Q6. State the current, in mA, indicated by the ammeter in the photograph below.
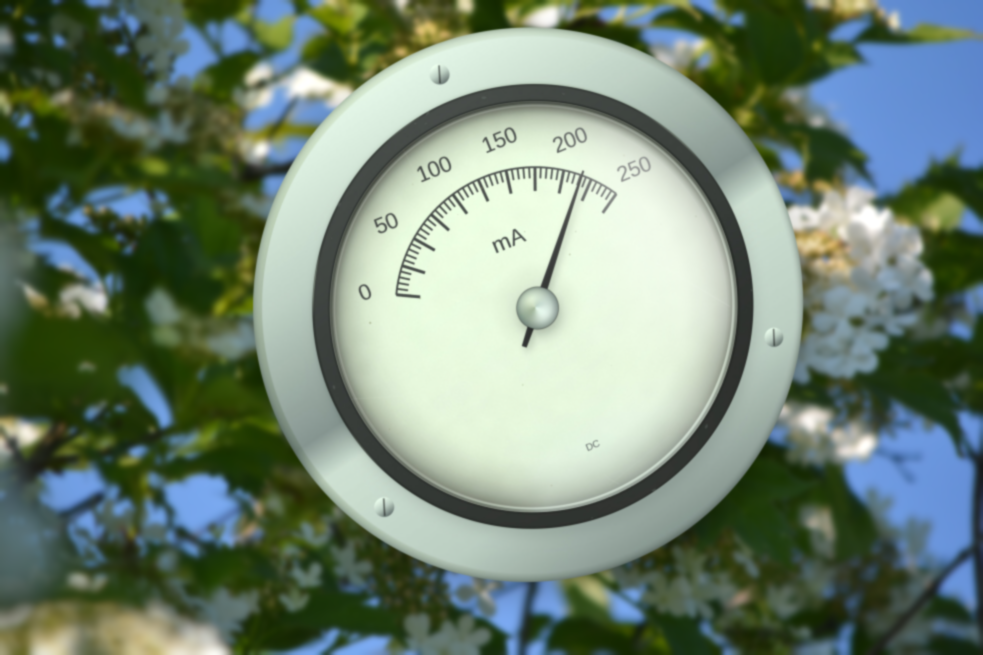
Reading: 215 mA
